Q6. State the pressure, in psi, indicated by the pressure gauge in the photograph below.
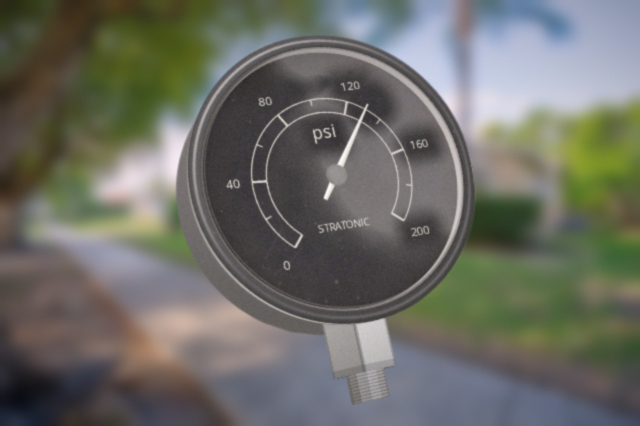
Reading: 130 psi
